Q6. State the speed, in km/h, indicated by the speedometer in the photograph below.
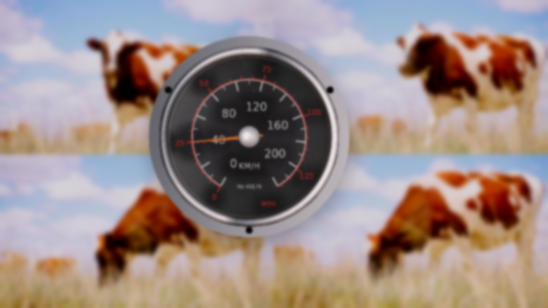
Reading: 40 km/h
